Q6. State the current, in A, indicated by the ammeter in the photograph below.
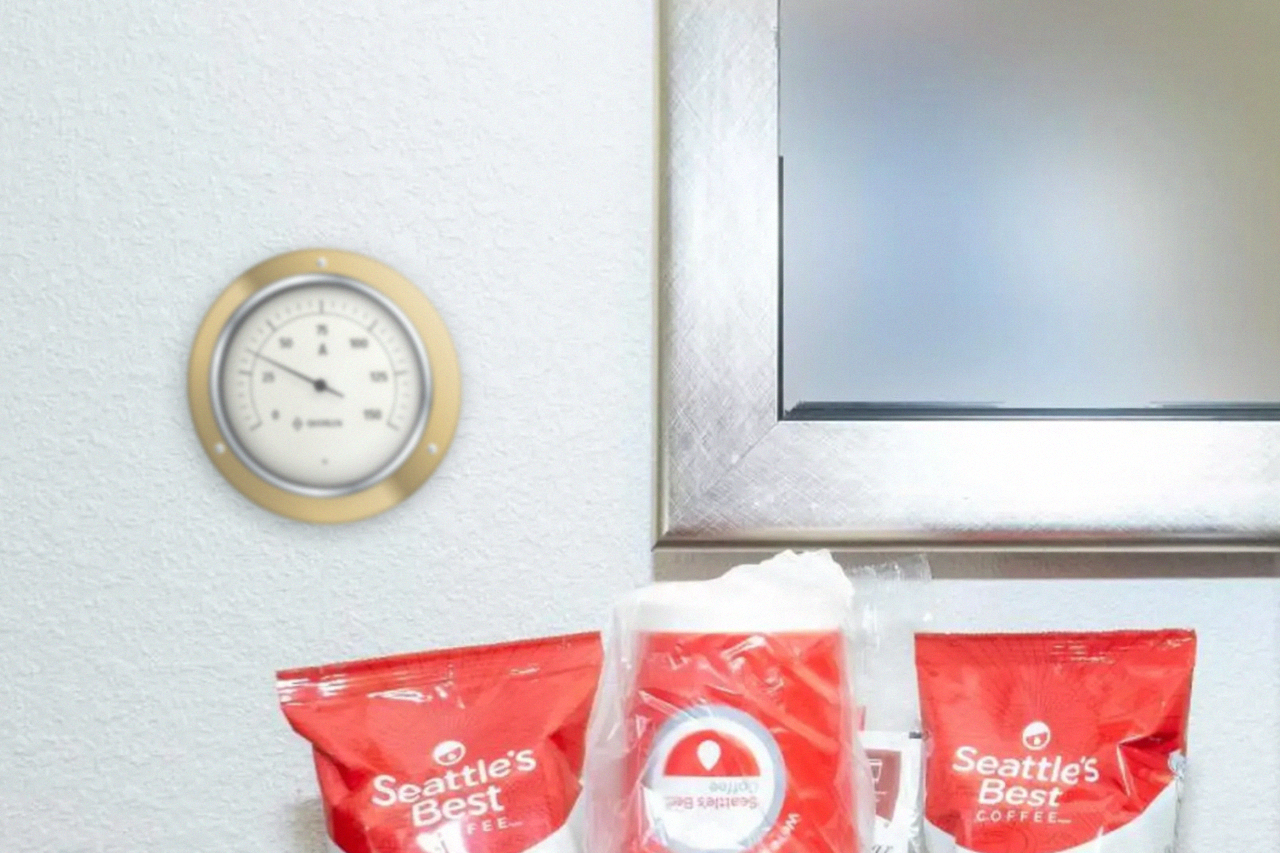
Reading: 35 A
